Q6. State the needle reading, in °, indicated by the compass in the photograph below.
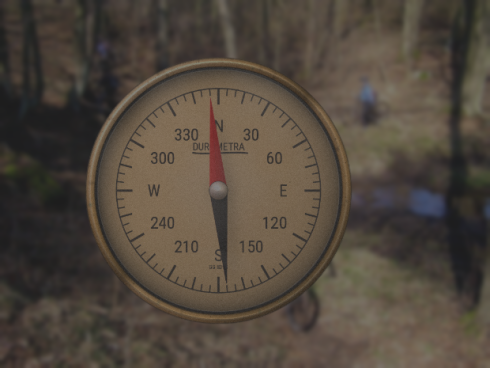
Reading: 355 °
